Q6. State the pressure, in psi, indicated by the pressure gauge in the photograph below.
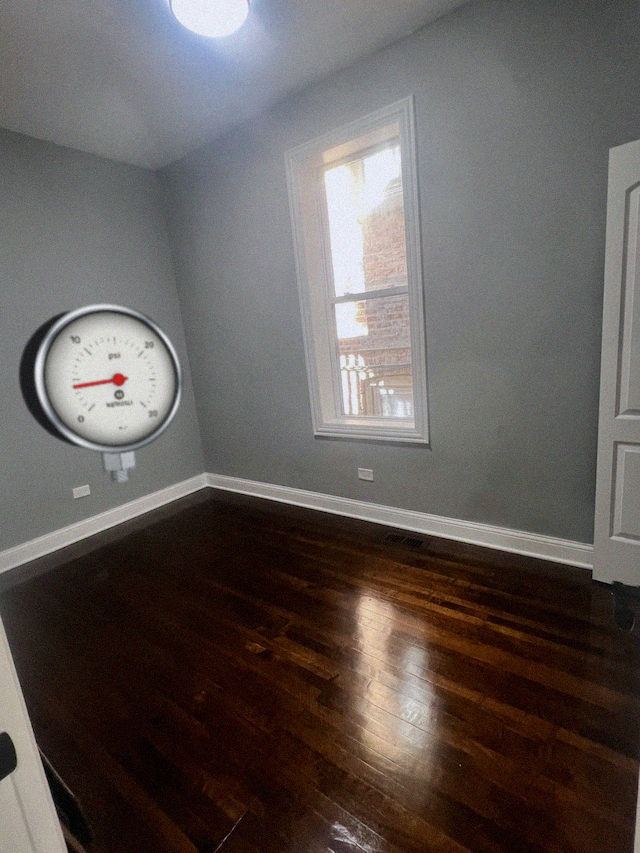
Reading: 4 psi
